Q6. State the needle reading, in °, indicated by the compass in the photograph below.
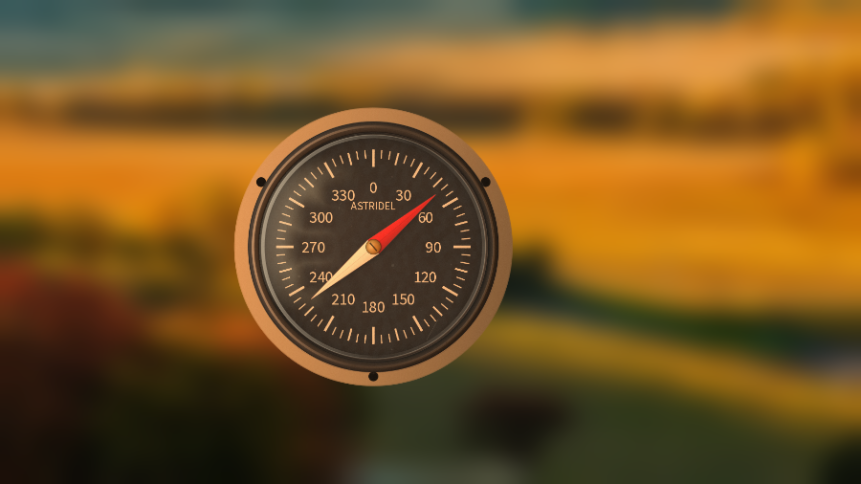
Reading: 50 °
